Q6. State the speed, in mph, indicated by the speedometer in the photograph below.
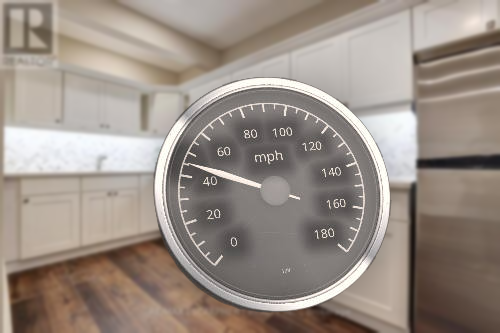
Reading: 45 mph
